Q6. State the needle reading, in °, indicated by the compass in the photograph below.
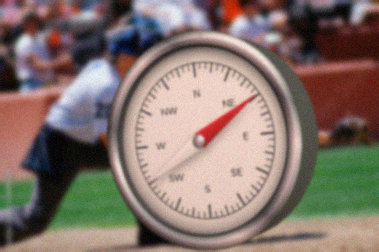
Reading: 60 °
